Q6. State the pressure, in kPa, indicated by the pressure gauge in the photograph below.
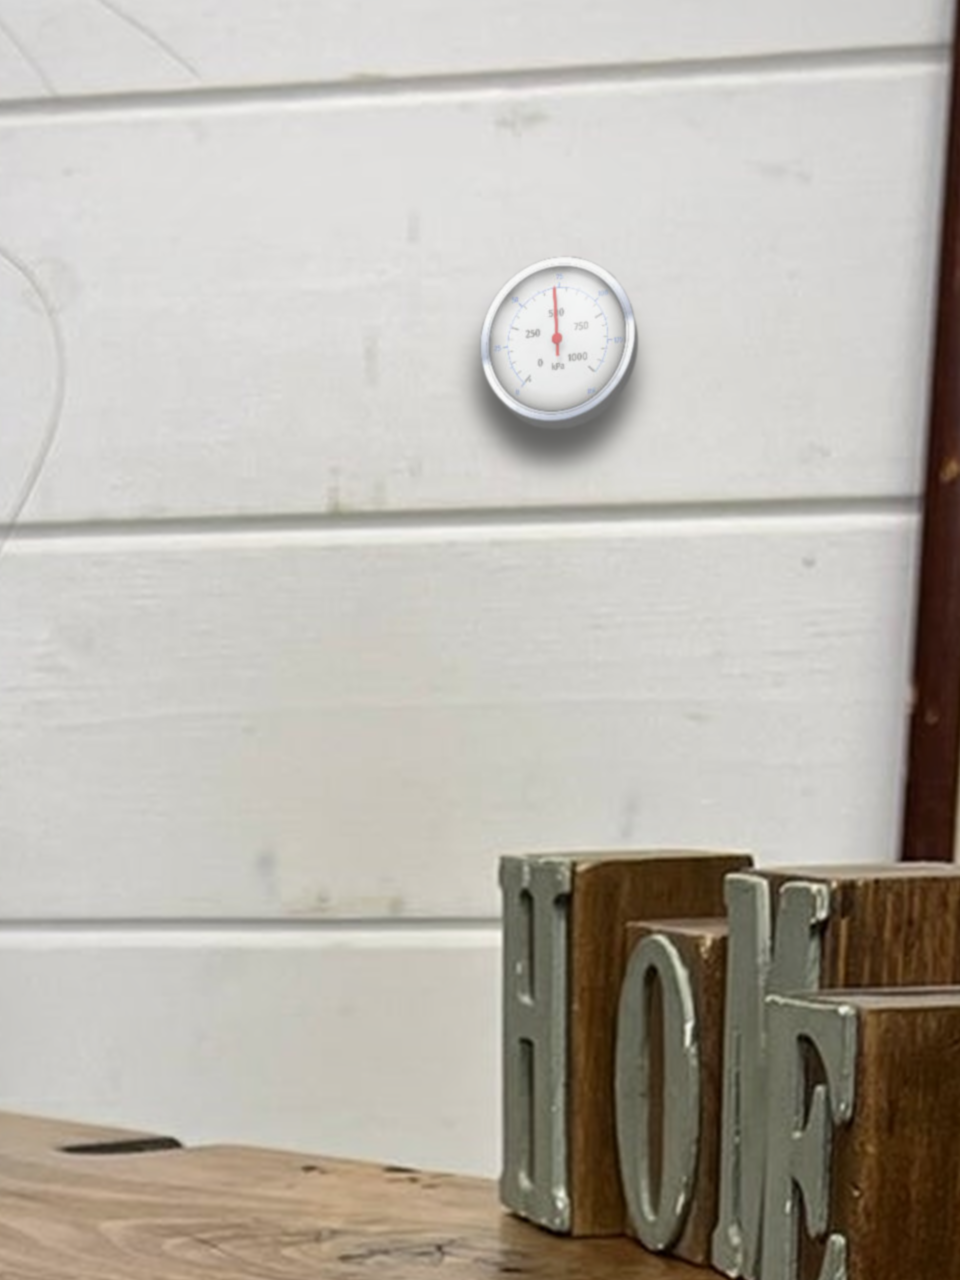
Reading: 500 kPa
